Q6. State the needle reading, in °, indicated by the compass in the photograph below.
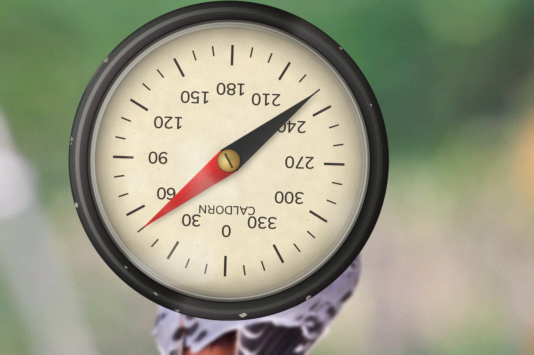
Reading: 50 °
